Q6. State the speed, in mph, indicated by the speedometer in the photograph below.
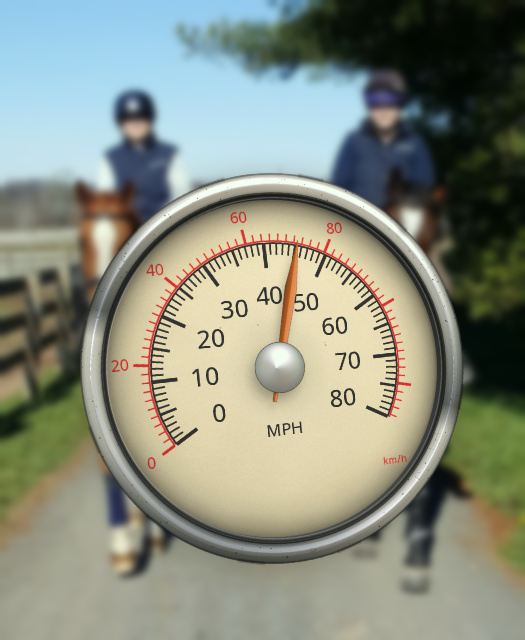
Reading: 45 mph
